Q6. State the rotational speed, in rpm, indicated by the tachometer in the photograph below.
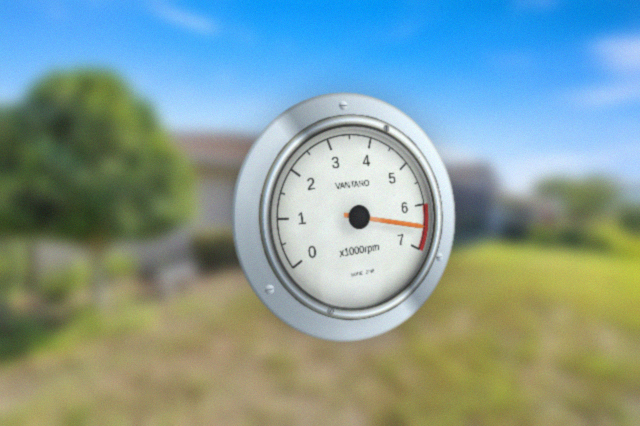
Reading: 6500 rpm
